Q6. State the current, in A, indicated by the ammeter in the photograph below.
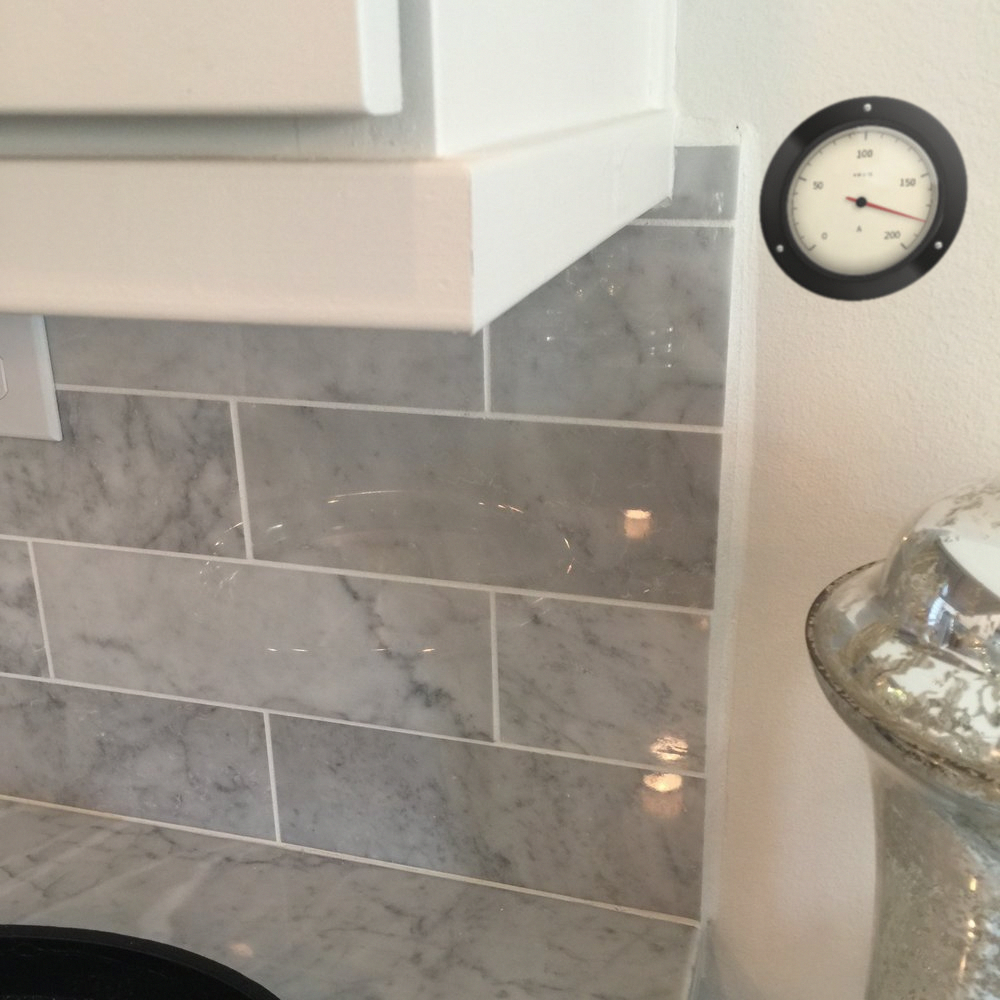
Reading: 180 A
